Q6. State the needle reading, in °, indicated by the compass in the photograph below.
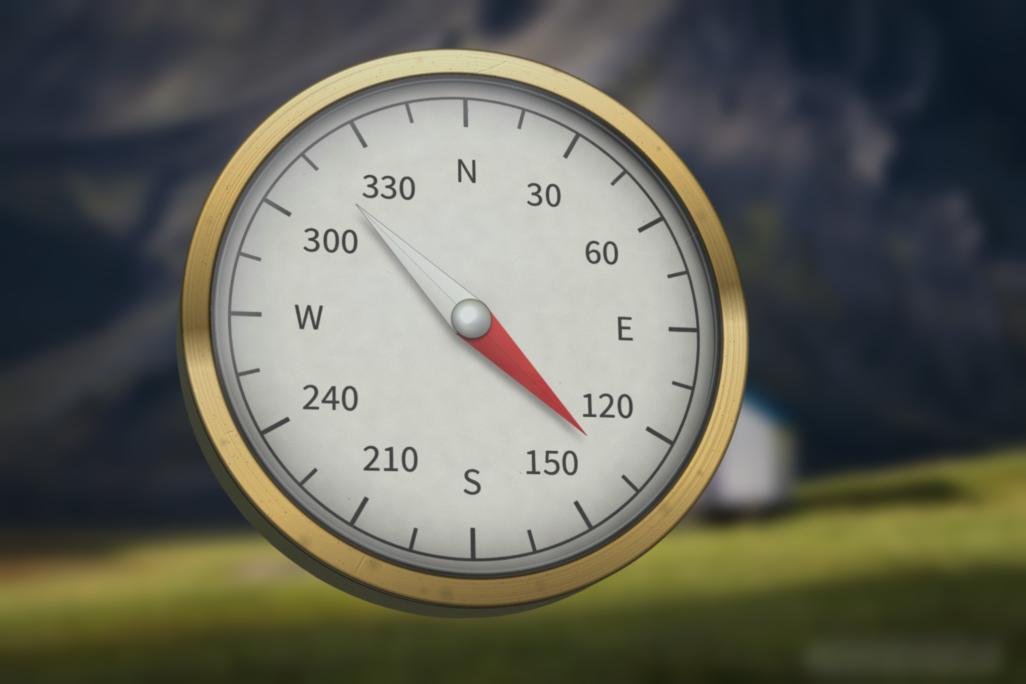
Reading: 135 °
